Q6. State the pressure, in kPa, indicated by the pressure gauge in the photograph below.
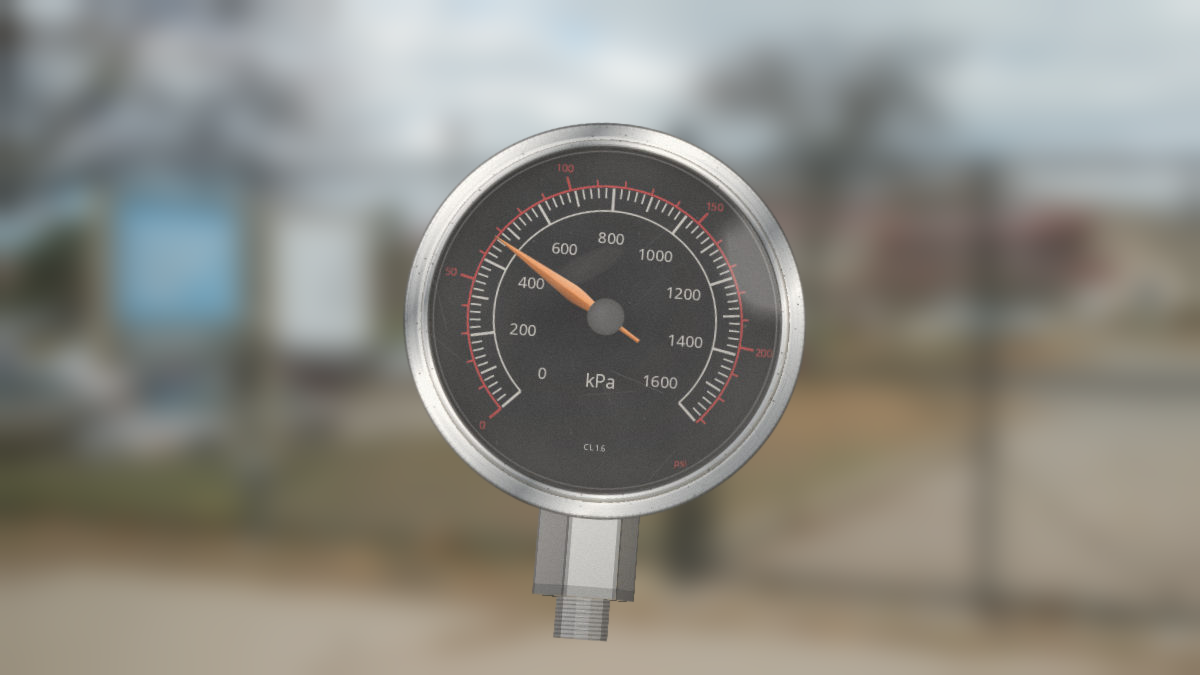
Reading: 460 kPa
